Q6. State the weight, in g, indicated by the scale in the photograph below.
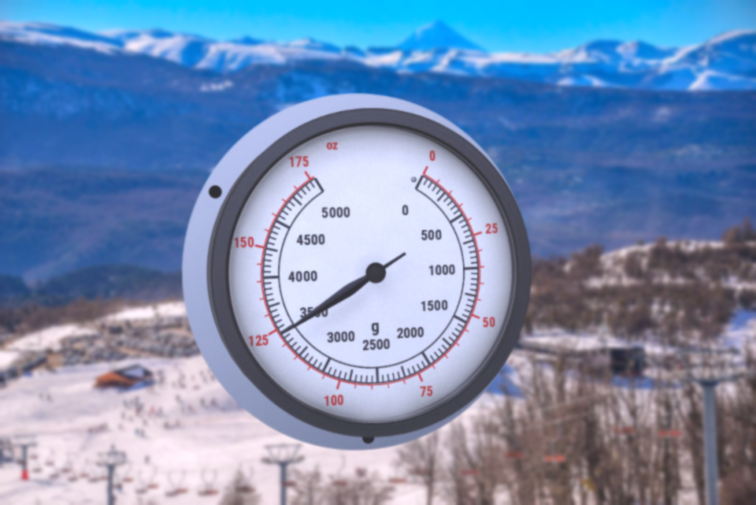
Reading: 3500 g
